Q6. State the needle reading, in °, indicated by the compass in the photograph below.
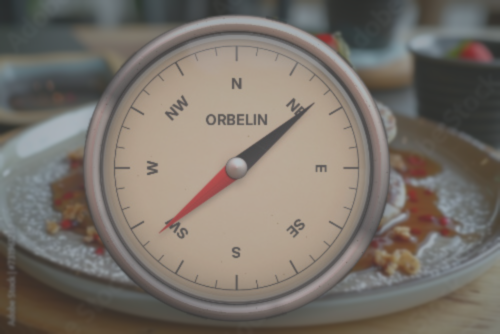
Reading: 230 °
